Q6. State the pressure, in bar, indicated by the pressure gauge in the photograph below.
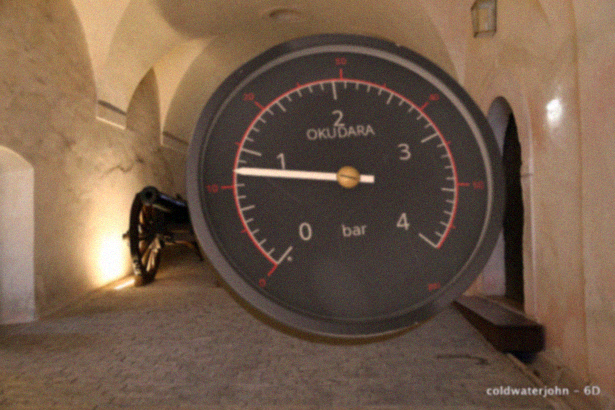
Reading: 0.8 bar
